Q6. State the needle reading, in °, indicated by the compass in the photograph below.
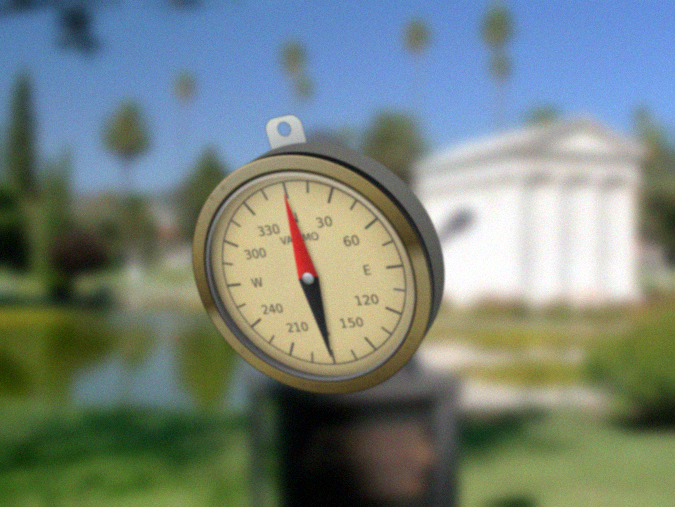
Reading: 0 °
